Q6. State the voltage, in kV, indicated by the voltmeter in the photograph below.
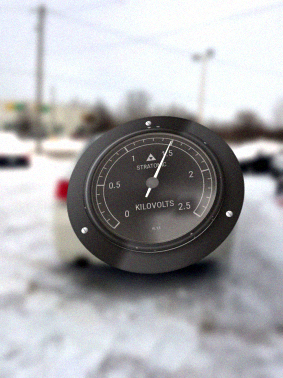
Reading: 1.5 kV
